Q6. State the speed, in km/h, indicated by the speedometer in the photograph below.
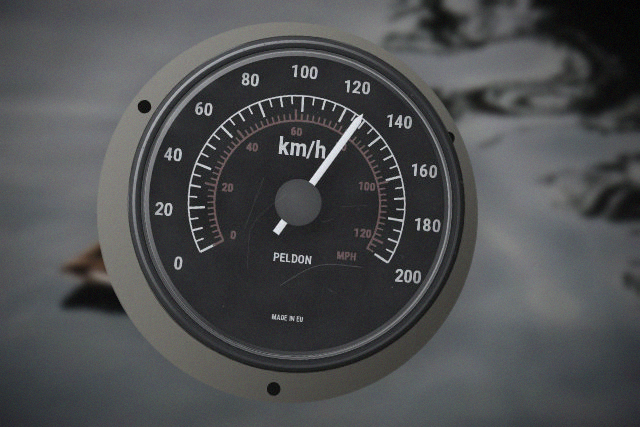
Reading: 127.5 km/h
